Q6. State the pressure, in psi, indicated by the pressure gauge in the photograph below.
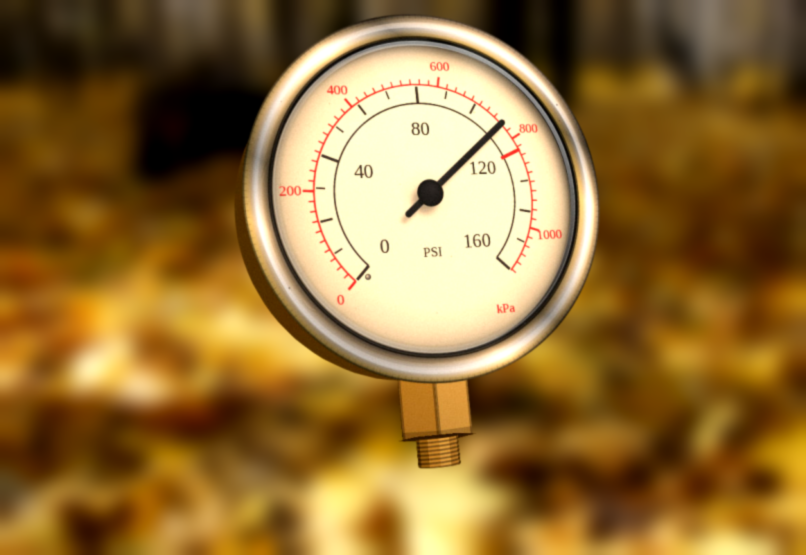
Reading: 110 psi
